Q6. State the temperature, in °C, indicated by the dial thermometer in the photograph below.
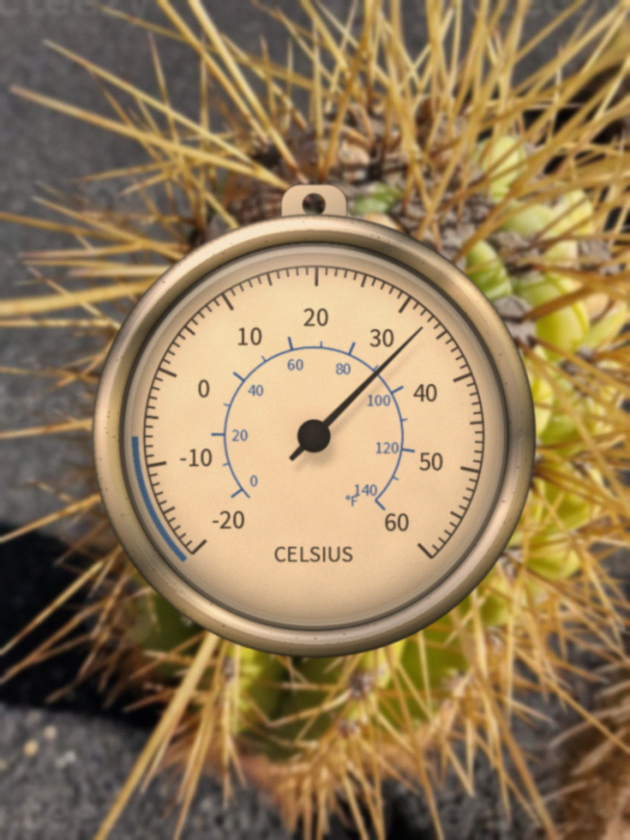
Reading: 33 °C
